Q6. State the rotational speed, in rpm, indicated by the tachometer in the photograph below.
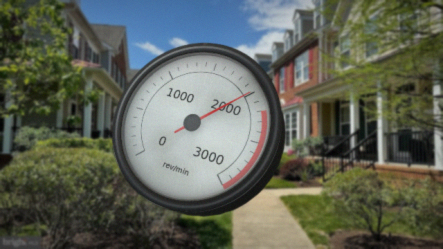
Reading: 2000 rpm
